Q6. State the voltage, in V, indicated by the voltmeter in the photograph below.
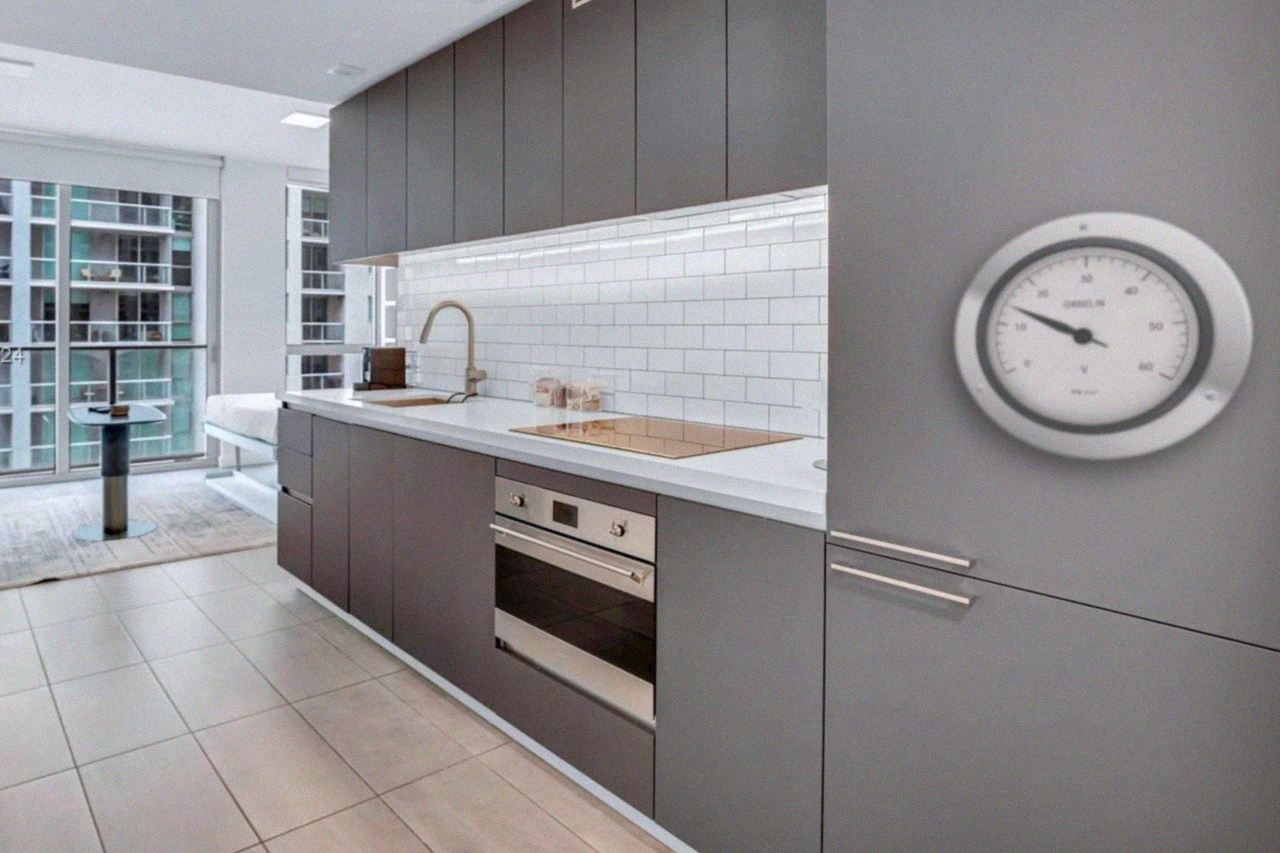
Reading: 14 V
